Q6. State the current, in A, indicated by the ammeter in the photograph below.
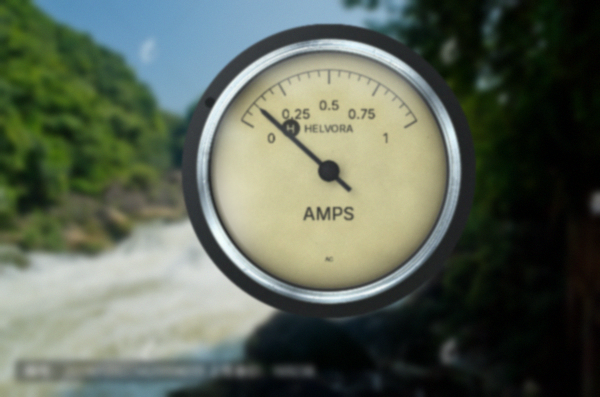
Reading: 0.1 A
